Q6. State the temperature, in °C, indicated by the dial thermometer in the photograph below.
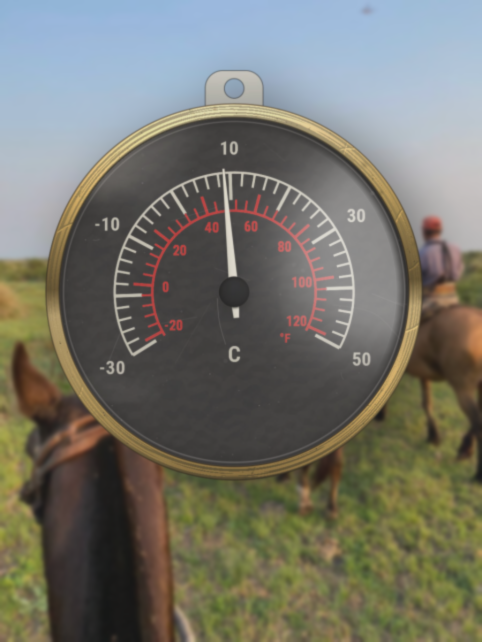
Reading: 9 °C
